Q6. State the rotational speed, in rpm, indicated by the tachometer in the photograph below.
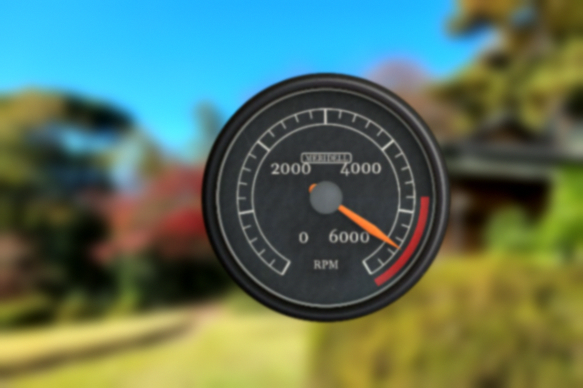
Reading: 5500 rpm
